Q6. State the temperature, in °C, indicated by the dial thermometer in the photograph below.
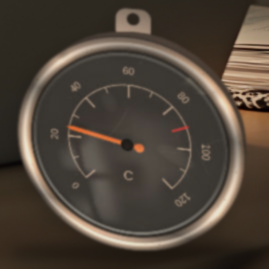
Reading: 25 °C
